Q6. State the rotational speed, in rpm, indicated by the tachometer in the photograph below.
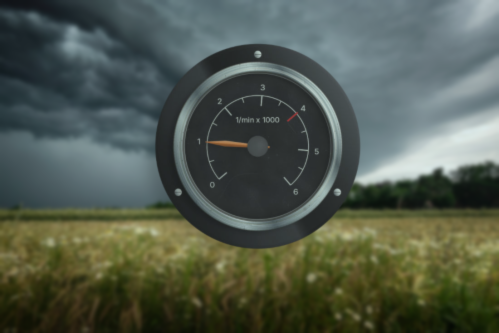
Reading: 1000 rpm
